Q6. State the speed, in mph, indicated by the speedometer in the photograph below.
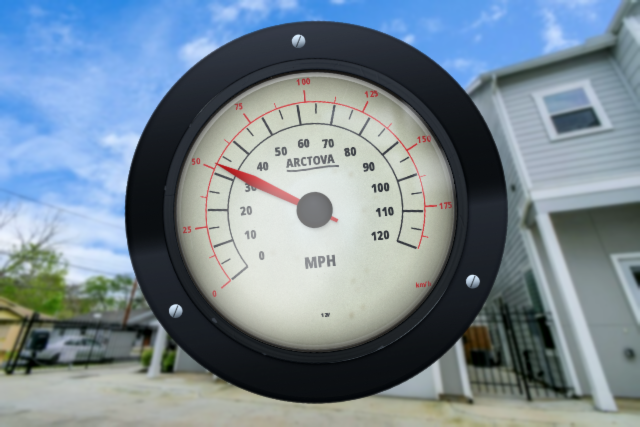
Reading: 32.5 mph
